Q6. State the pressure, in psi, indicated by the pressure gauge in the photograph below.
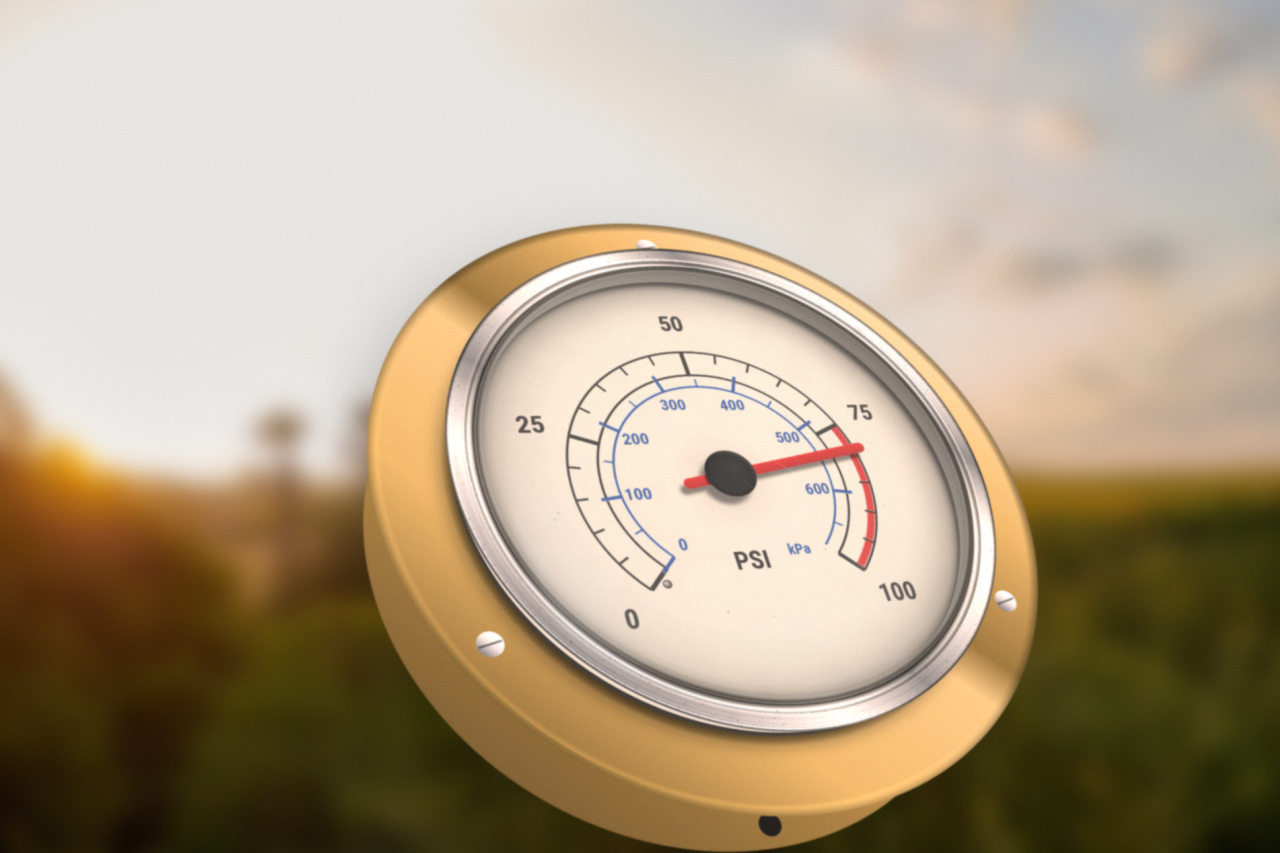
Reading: 80 psi
